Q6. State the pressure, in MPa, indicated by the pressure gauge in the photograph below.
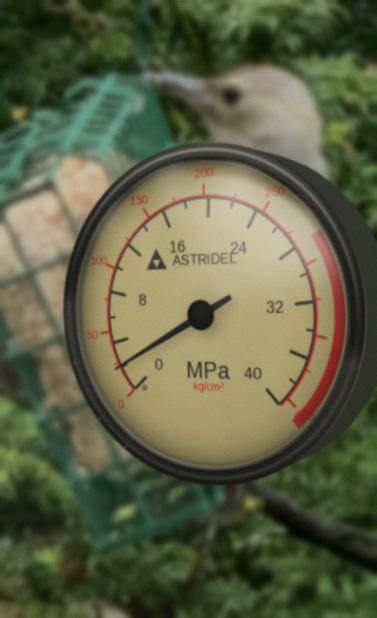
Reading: 2 MPa
